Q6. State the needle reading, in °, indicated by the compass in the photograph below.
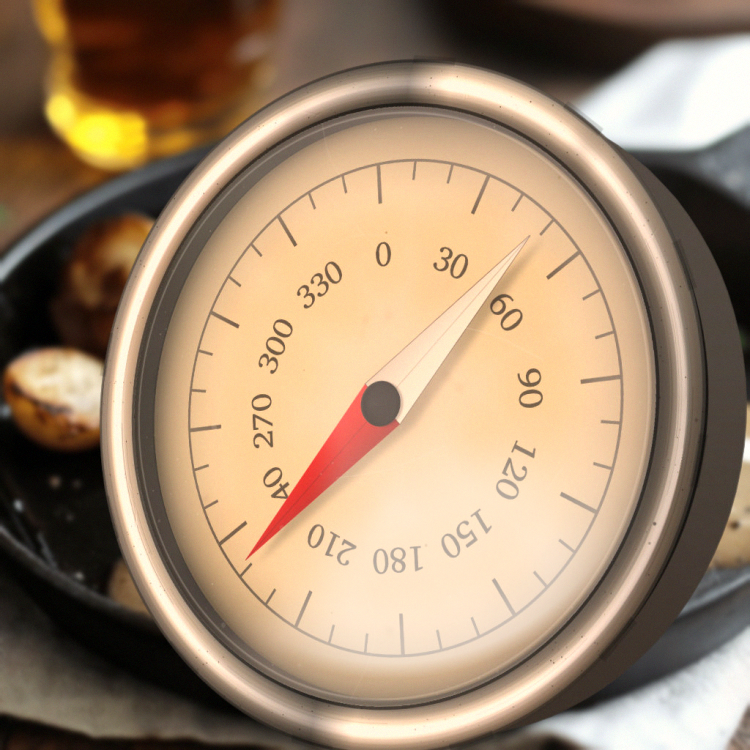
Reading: 230 °
